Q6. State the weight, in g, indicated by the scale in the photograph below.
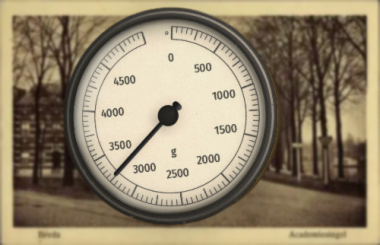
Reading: 3250 g
